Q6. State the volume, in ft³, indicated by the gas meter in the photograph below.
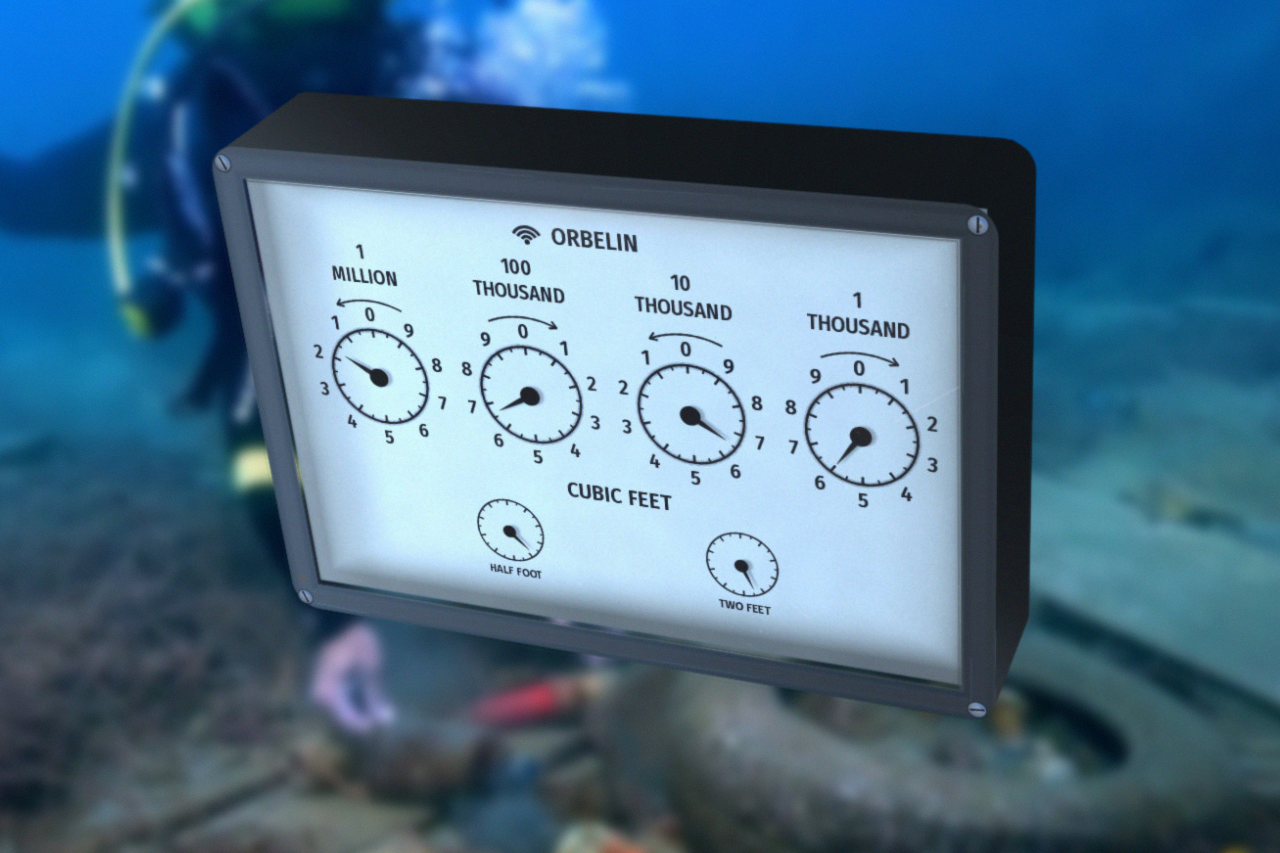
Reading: 166600 ft³
